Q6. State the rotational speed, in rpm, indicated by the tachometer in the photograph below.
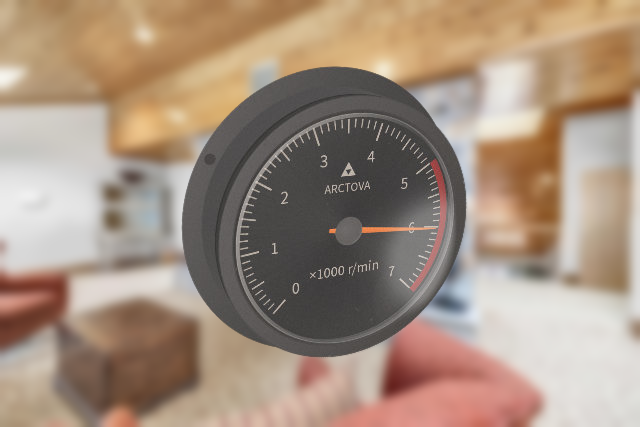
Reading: 6000 rpm
